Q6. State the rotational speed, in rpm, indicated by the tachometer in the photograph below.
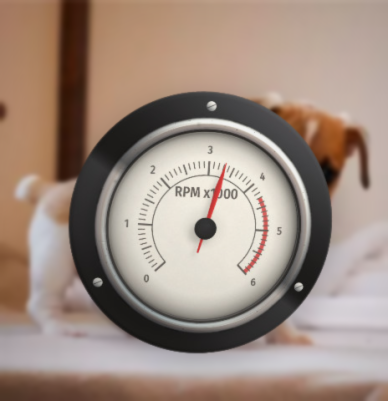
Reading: 3300 rpm
